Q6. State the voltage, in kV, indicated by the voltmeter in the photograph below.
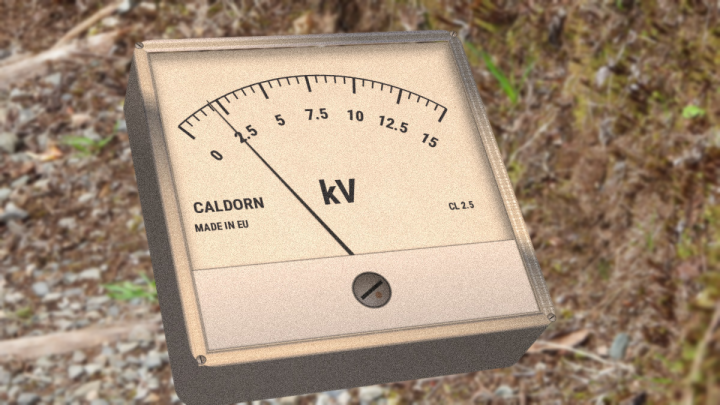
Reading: 2 kV
